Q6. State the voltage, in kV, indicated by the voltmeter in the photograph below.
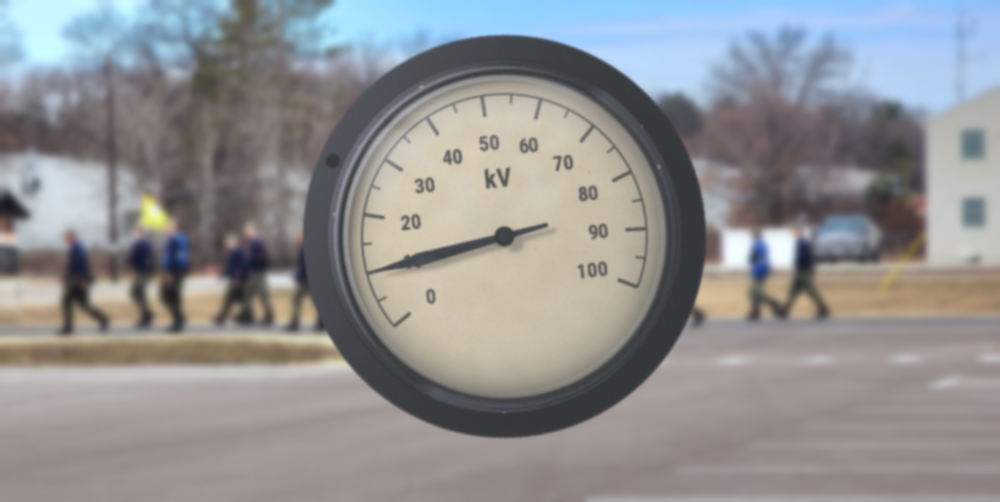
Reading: 10 kV
